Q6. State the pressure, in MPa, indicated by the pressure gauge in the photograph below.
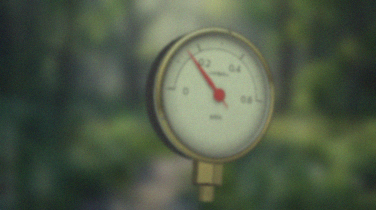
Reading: 0.15 MPa
